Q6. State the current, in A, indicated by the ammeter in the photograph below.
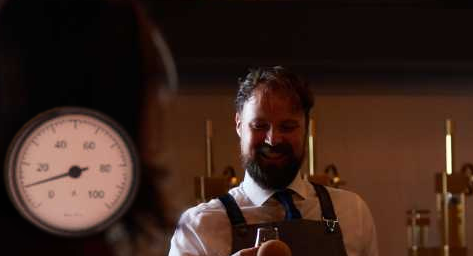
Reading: 10 A
